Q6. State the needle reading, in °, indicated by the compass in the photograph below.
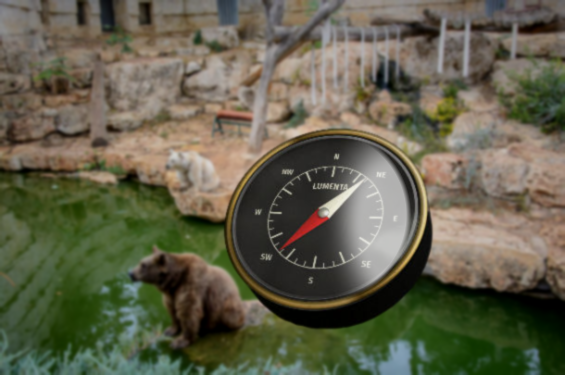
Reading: 220 °
